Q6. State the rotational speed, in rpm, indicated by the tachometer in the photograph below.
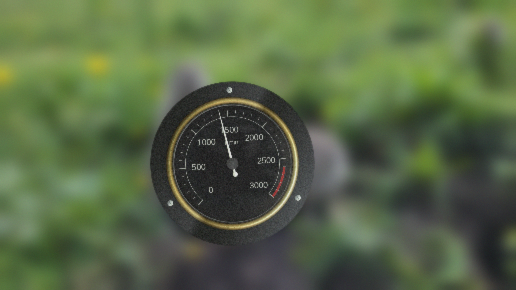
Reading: 1400 rpm
